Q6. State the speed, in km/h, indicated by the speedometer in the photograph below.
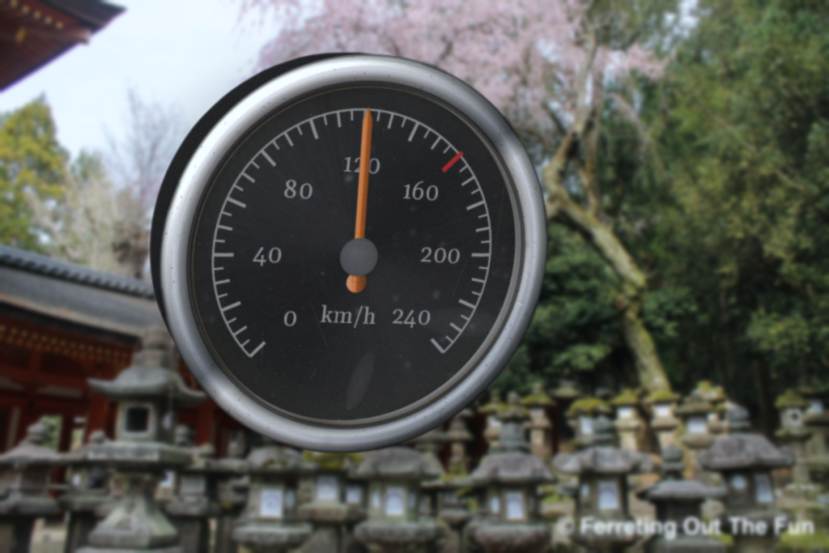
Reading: 120 km/h
